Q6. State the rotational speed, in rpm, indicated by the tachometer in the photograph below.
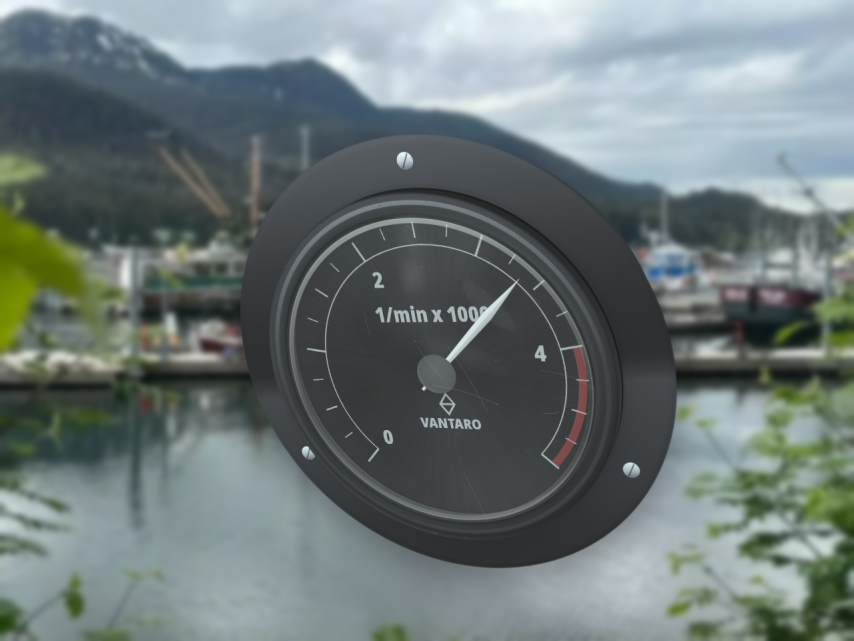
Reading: 3375 rpm
